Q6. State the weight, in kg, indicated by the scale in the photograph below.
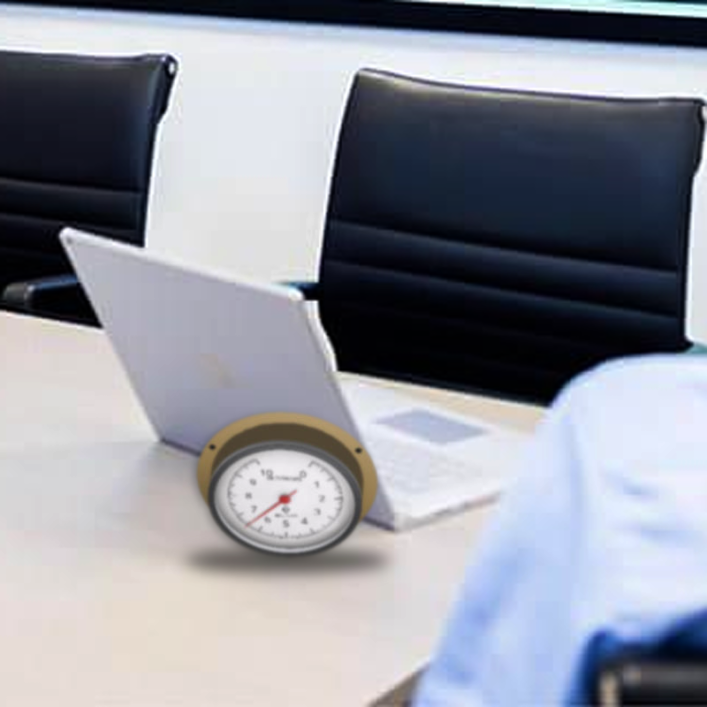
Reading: 6.5 kg
